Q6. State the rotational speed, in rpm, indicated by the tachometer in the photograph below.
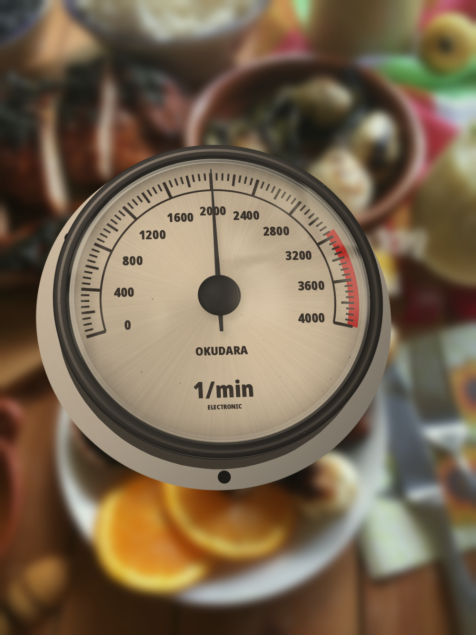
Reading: 2000 rpm
